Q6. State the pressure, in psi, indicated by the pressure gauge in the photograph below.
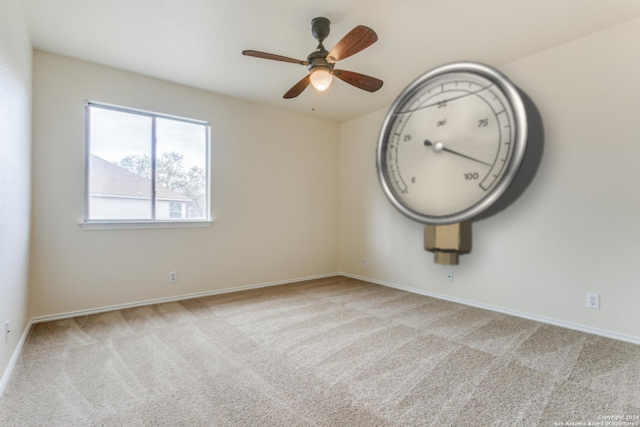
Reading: 92.5 psi
